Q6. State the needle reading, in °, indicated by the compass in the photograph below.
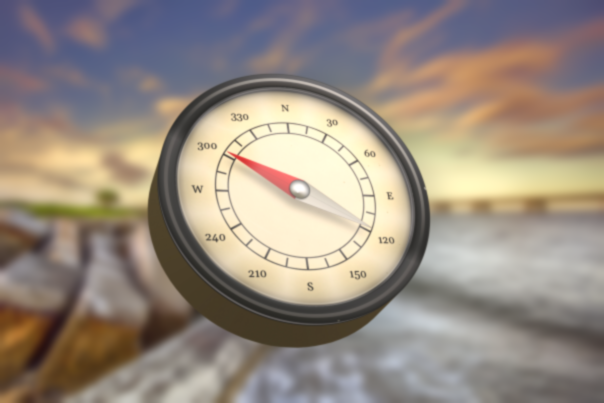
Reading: 300 °
